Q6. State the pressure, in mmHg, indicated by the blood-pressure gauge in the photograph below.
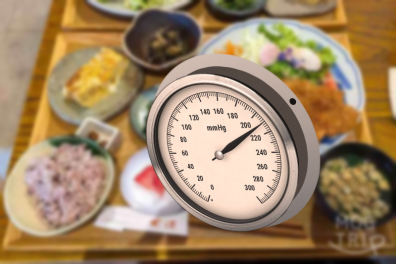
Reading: 210 mmHg
